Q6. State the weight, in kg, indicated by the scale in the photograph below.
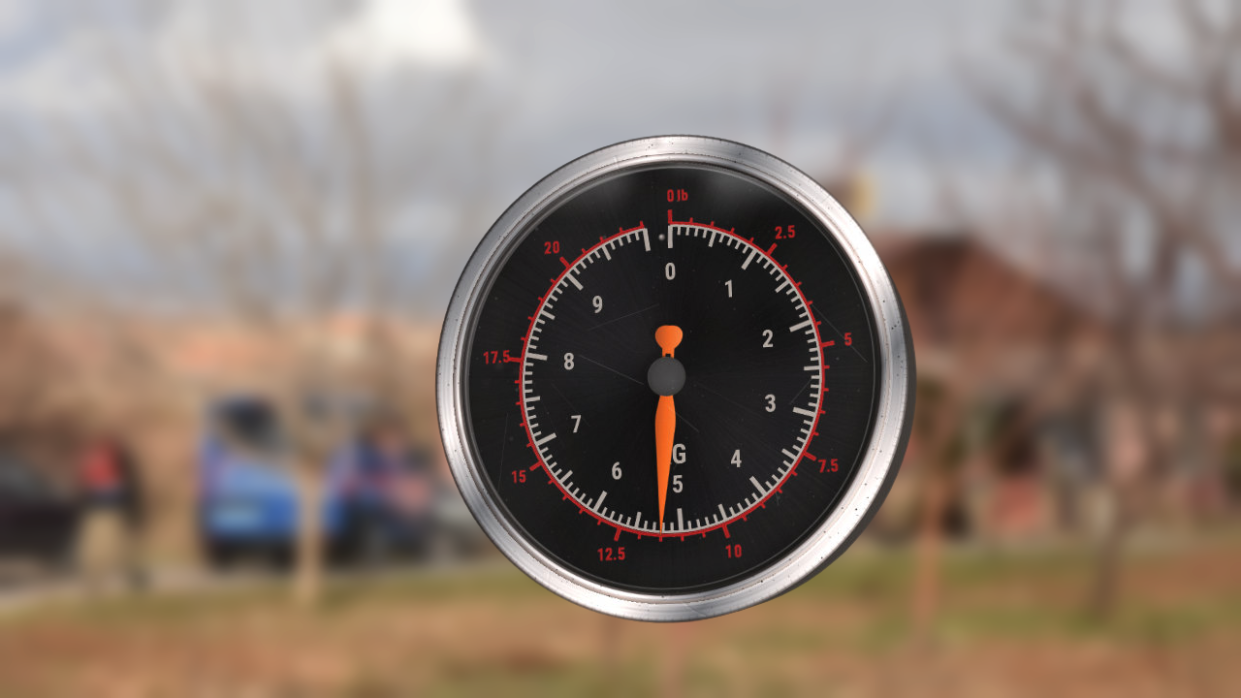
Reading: 5.2 kg
